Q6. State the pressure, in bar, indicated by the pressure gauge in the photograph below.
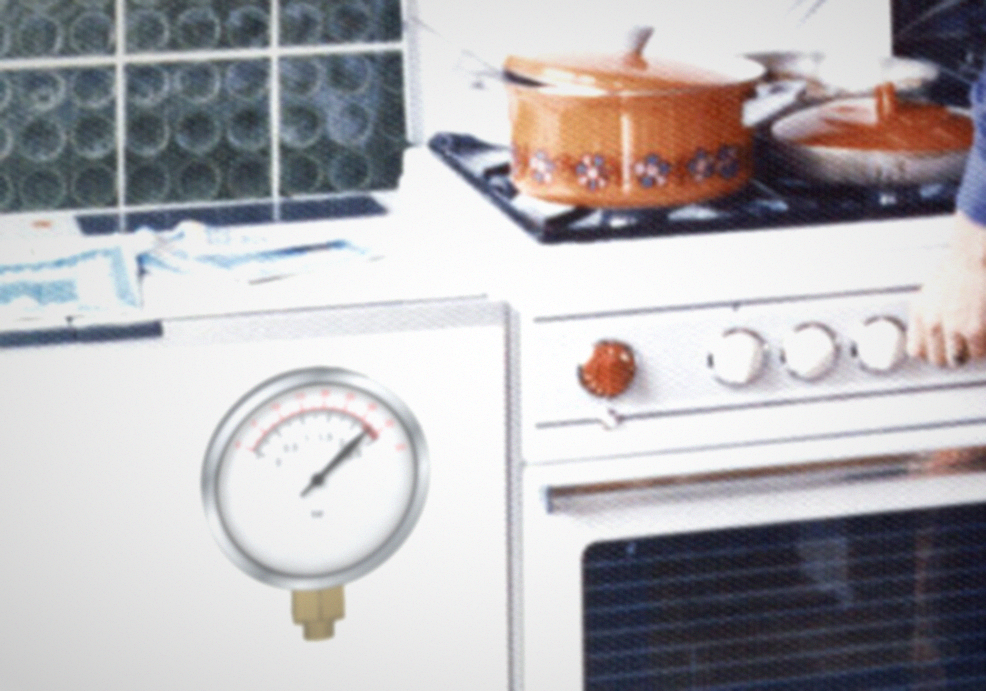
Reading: 2.25 bar
